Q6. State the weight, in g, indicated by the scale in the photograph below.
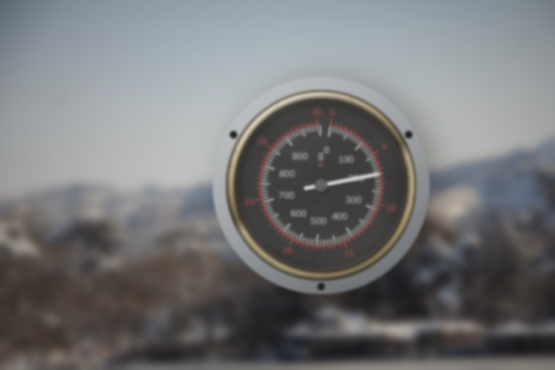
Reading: 200 g
